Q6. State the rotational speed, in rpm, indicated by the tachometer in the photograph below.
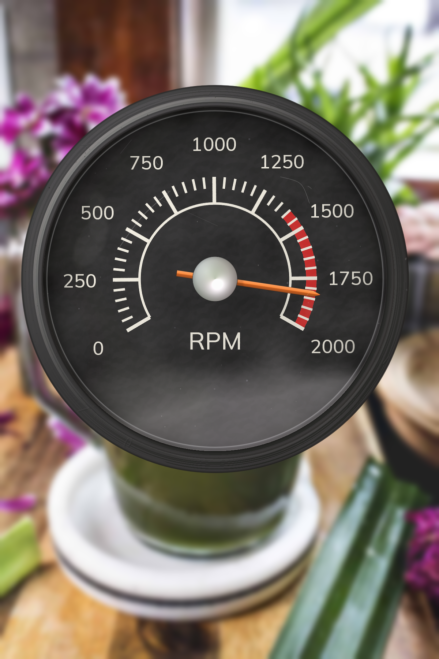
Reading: 1825 rpm
